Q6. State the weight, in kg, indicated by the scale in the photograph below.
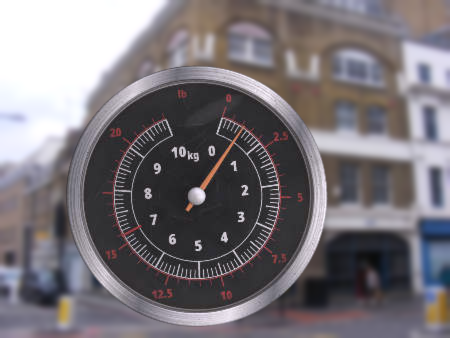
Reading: 0.5 kg
